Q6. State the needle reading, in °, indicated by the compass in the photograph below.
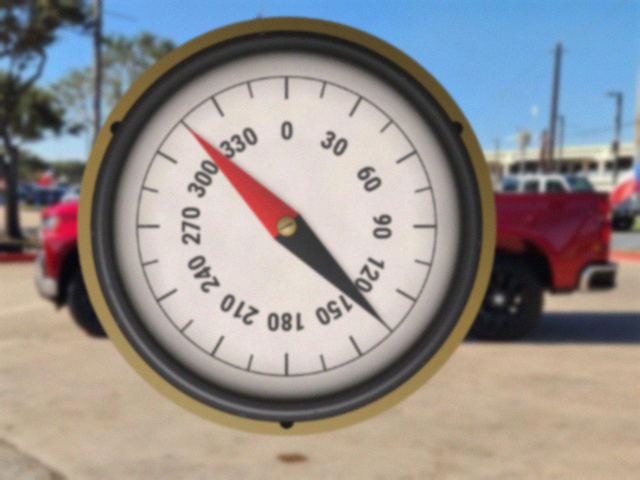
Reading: 315 °
